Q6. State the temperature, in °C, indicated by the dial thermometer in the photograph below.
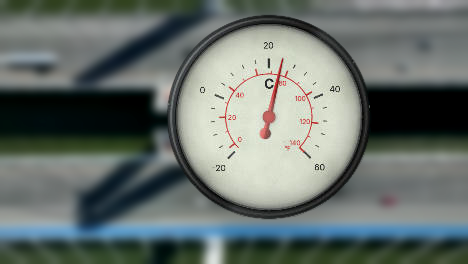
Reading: 24 °C
